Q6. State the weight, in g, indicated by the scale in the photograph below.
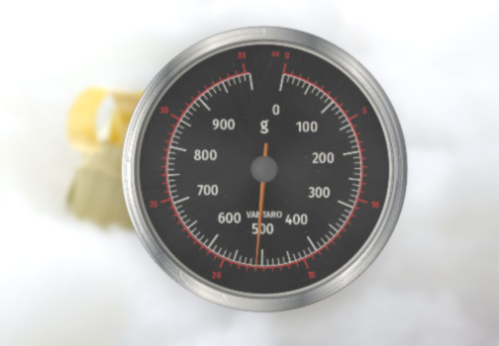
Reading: 510 g
